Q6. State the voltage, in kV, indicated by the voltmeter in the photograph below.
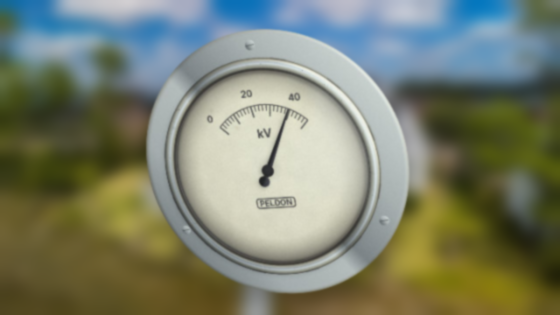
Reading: 40 kV
